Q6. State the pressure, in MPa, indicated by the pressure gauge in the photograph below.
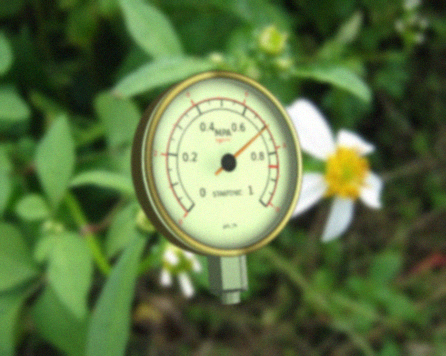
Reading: 0.7 MPa
